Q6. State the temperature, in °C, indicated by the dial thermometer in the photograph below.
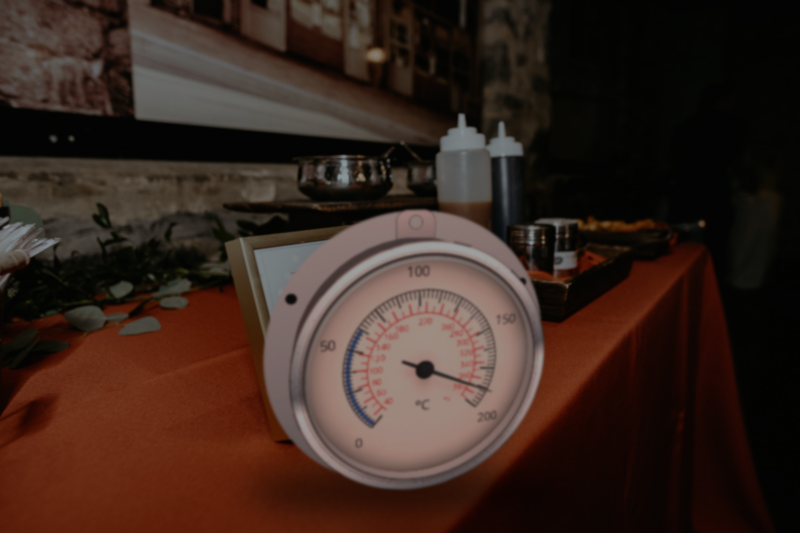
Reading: 187.5 °C
